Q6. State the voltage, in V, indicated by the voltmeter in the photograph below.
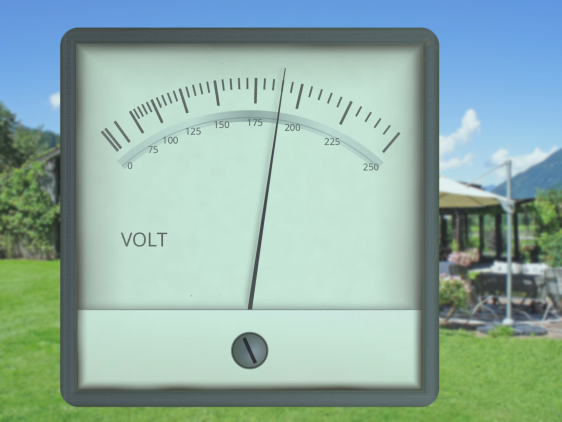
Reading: 190 V
